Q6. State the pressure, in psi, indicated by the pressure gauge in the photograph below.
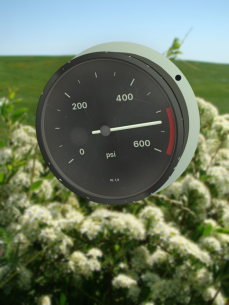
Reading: 525 psi
